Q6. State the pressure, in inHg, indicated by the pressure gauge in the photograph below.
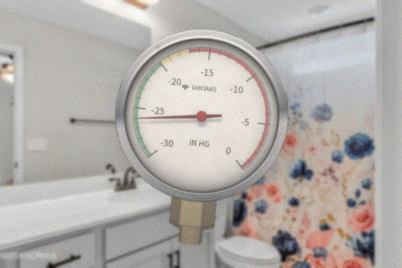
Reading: -26 inHg
